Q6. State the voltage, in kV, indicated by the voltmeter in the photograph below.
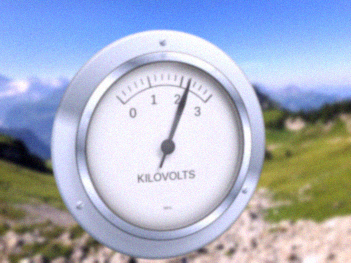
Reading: 2.2 kV
